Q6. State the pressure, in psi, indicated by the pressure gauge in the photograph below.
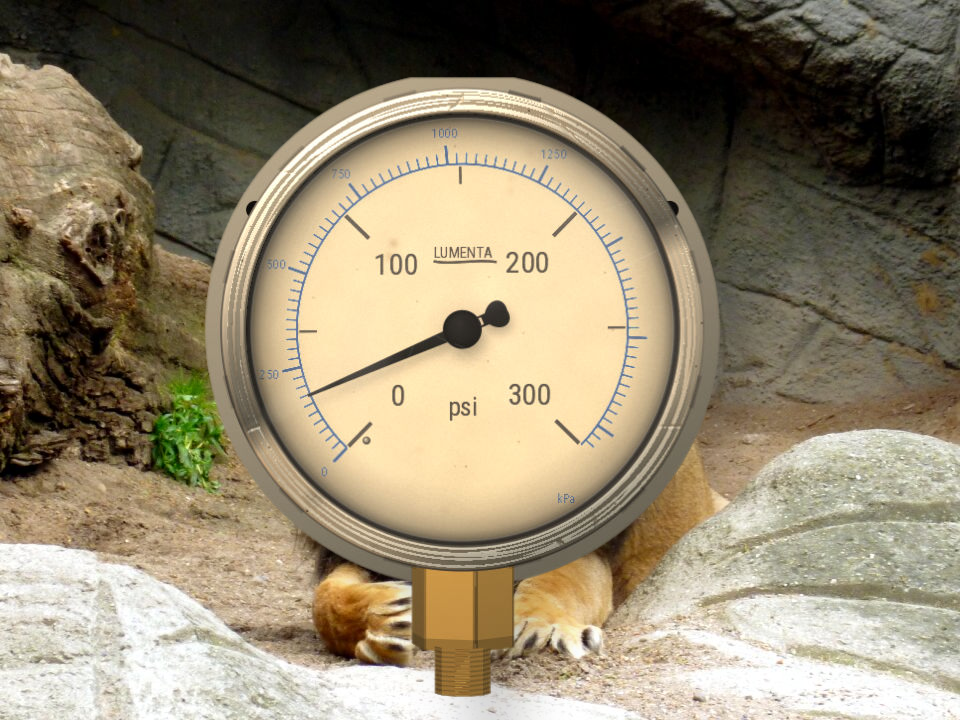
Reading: 25 psi
